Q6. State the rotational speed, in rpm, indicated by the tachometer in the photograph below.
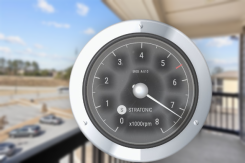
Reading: 7250 rpm
